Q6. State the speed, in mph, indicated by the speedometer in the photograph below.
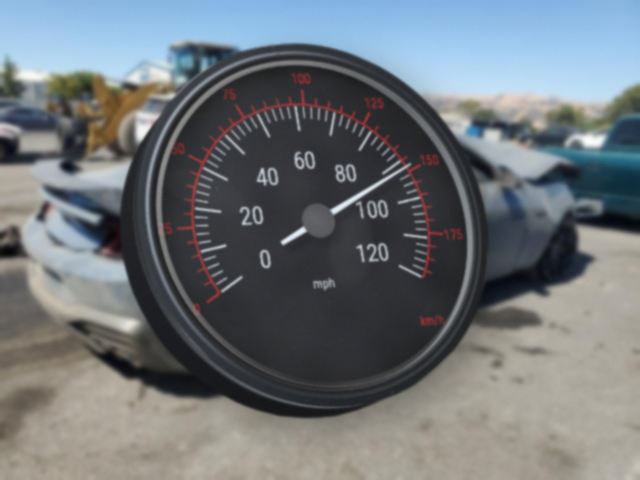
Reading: 92 mph
